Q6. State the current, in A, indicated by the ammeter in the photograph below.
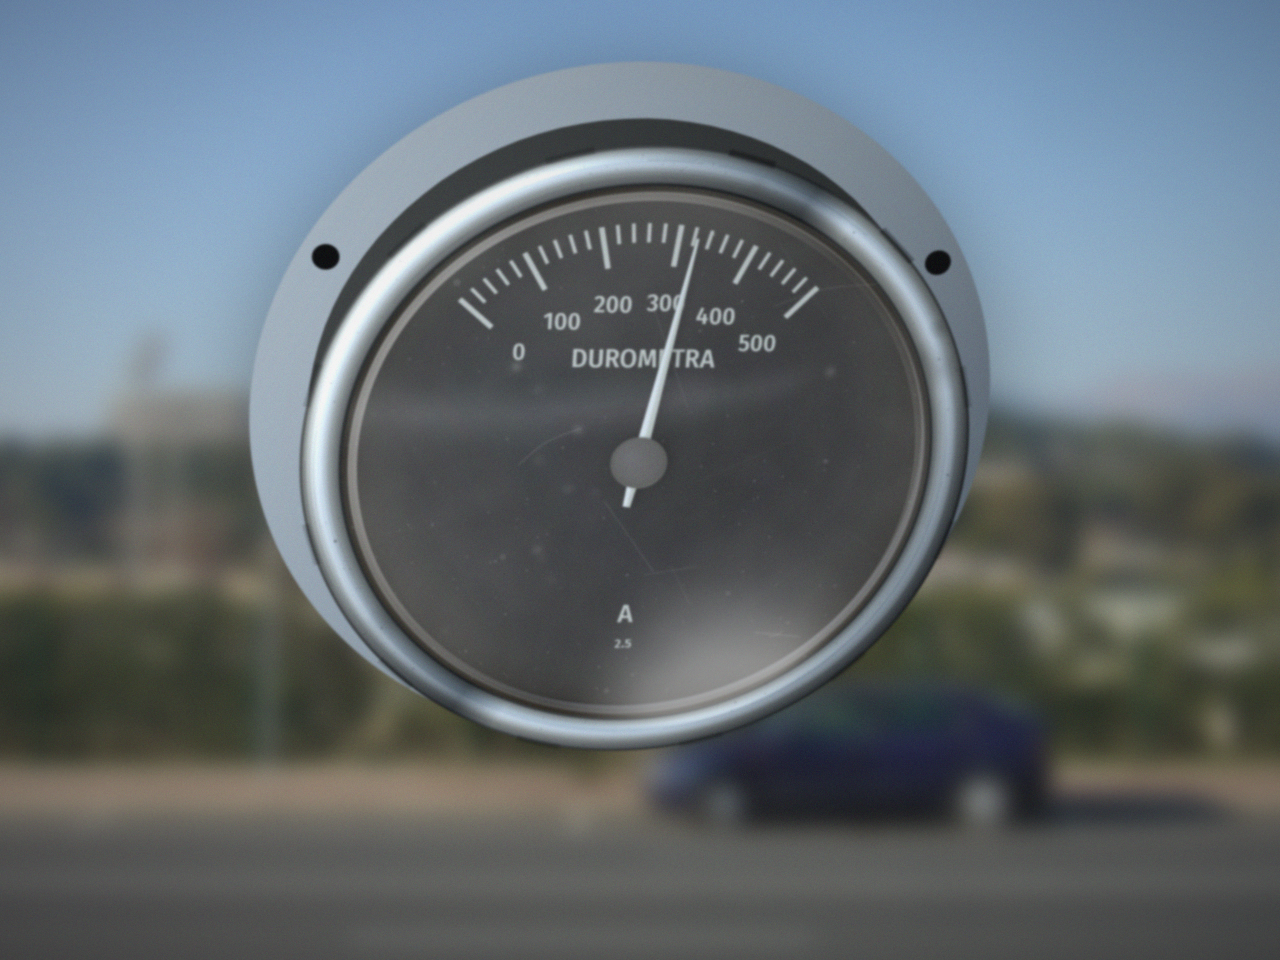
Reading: 320 A
